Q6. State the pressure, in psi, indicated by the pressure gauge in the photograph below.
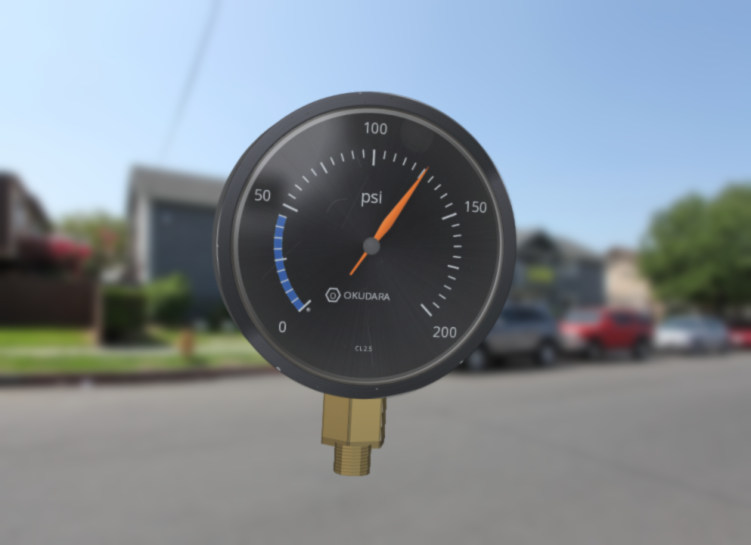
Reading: 125 psi
